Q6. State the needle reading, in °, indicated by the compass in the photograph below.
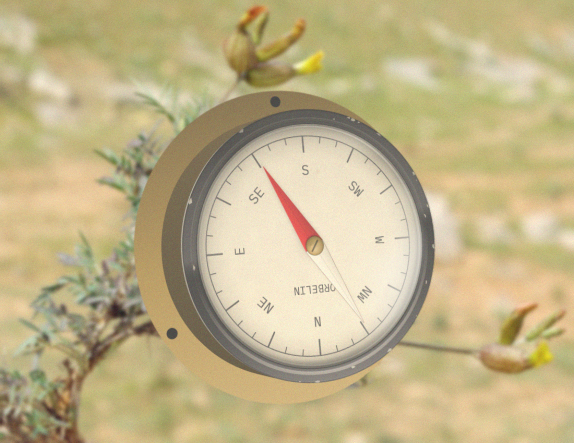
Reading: 150 °
